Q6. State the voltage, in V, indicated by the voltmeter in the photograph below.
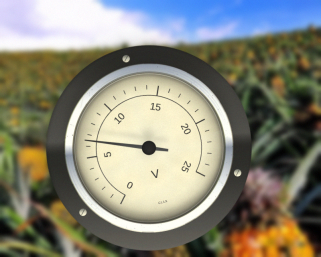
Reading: 6.5 V
